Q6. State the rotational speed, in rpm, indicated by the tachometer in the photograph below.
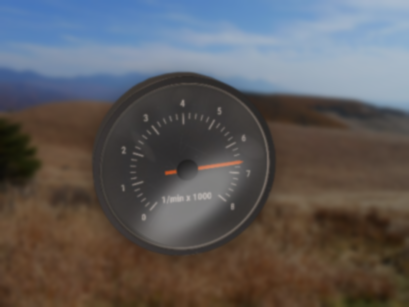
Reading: 6600 rpm
